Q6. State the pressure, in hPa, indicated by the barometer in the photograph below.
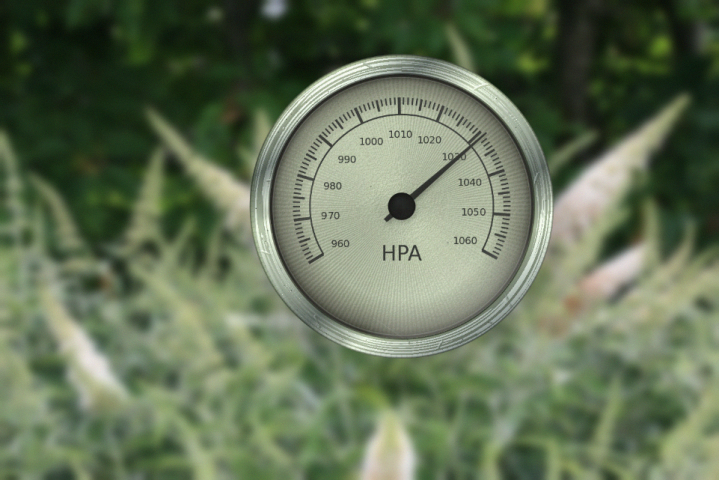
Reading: 1031 hPa
